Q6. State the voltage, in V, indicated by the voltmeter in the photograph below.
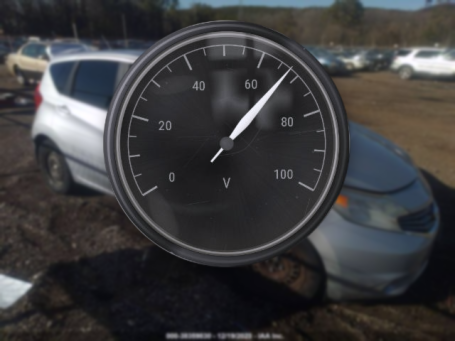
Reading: 67.5 V
